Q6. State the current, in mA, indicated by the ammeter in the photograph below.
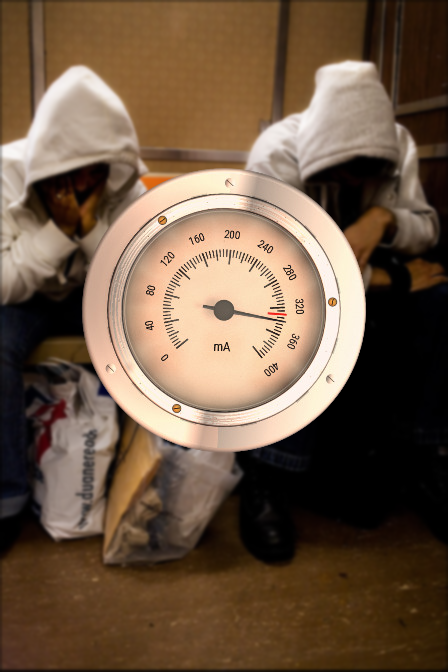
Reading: 340 mA
